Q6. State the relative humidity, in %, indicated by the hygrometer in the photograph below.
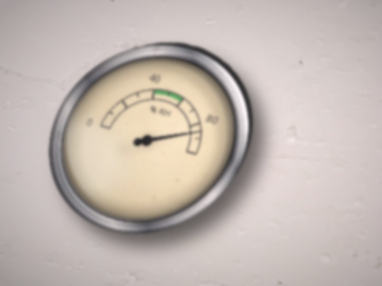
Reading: 85 %
